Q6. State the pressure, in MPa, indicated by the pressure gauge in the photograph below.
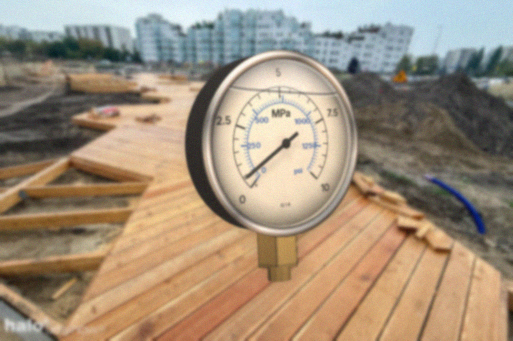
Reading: 0.5 MPa
